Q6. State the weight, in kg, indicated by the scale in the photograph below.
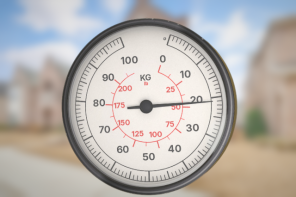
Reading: 21 kg
